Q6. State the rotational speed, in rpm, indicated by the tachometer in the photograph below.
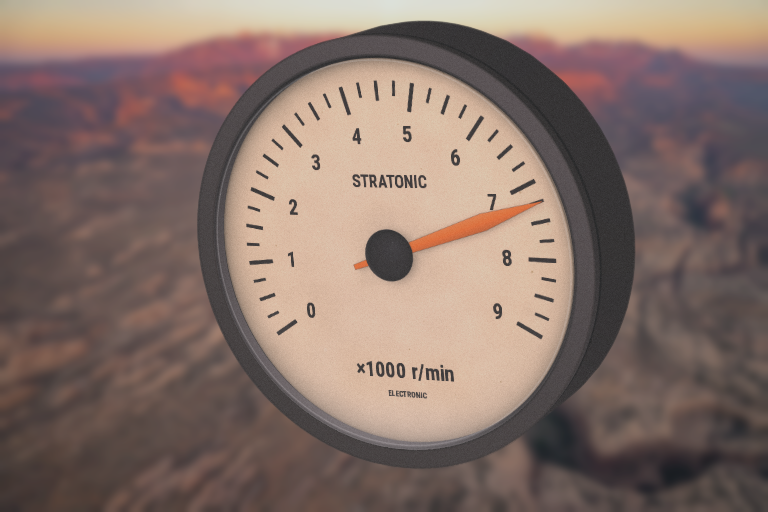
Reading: 7250 rpm
